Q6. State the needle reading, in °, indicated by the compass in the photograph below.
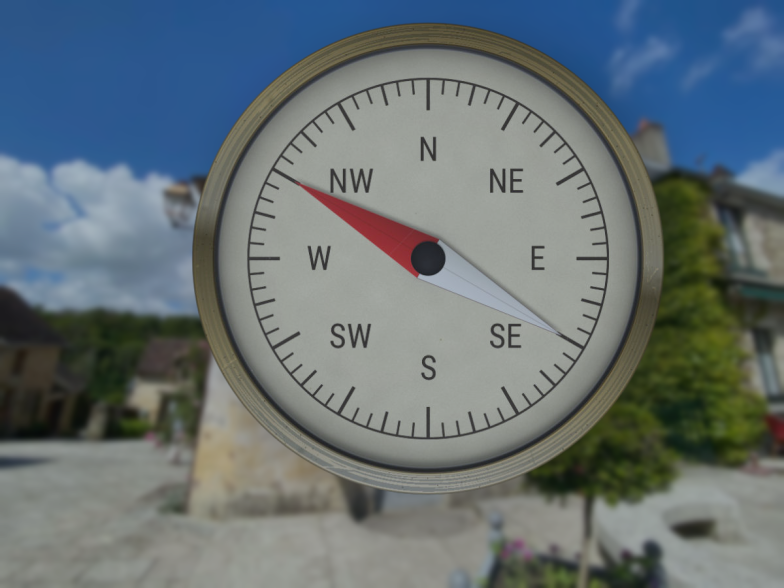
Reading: 300 °
